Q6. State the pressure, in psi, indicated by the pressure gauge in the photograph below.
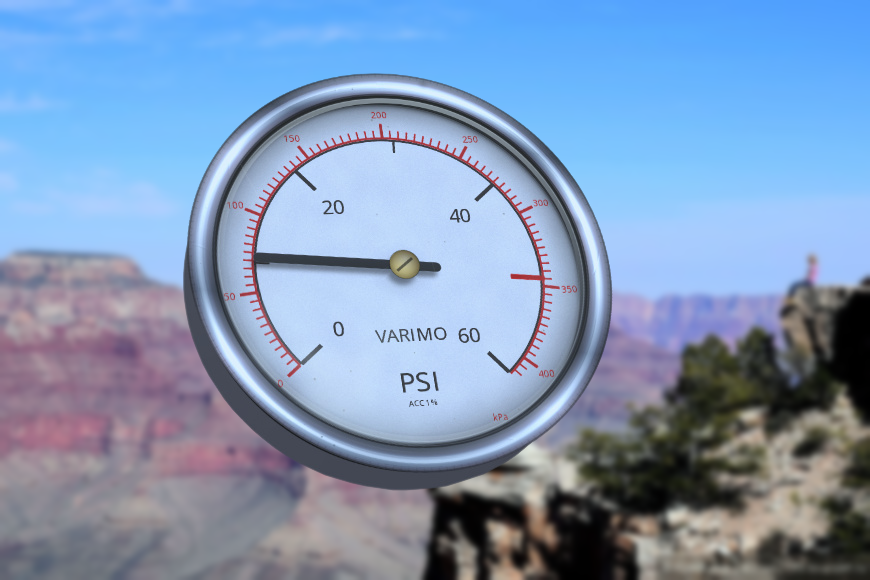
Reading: 10 psi
